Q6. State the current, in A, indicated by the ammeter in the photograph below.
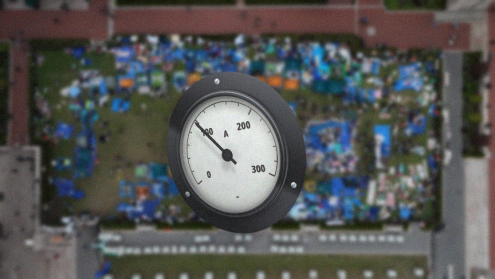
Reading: 100 A
